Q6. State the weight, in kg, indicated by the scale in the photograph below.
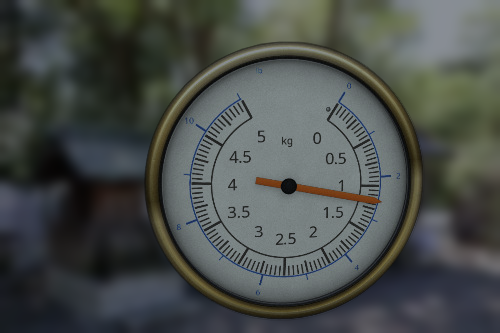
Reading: 1.15 kg
